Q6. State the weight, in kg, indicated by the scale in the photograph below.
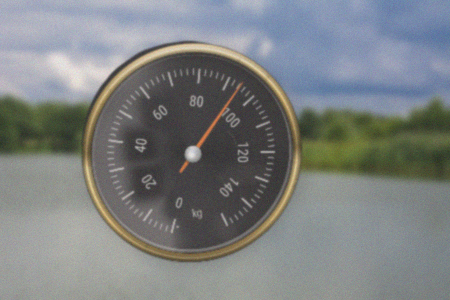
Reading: 94 kg
